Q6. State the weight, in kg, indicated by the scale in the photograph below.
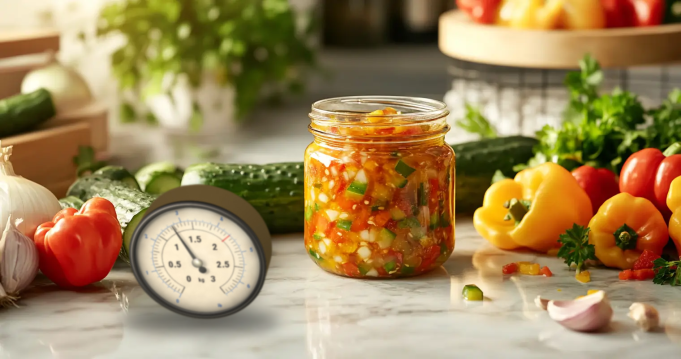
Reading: 1.25 kg
